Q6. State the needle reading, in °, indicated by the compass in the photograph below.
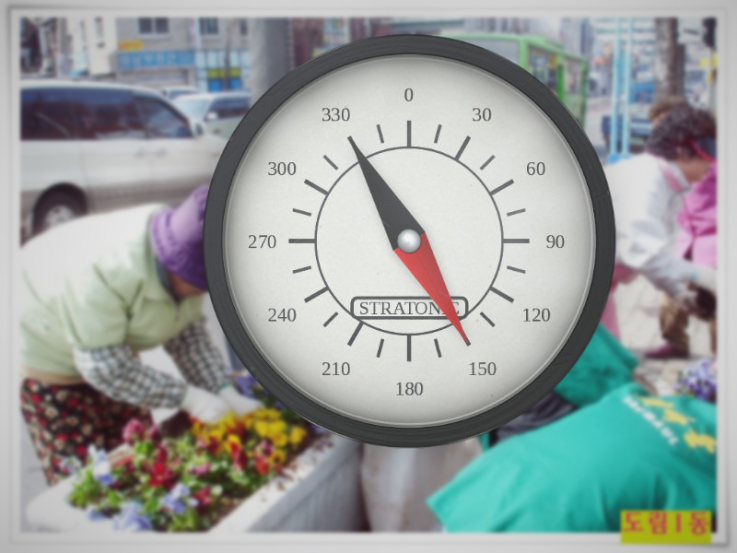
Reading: 150 °
